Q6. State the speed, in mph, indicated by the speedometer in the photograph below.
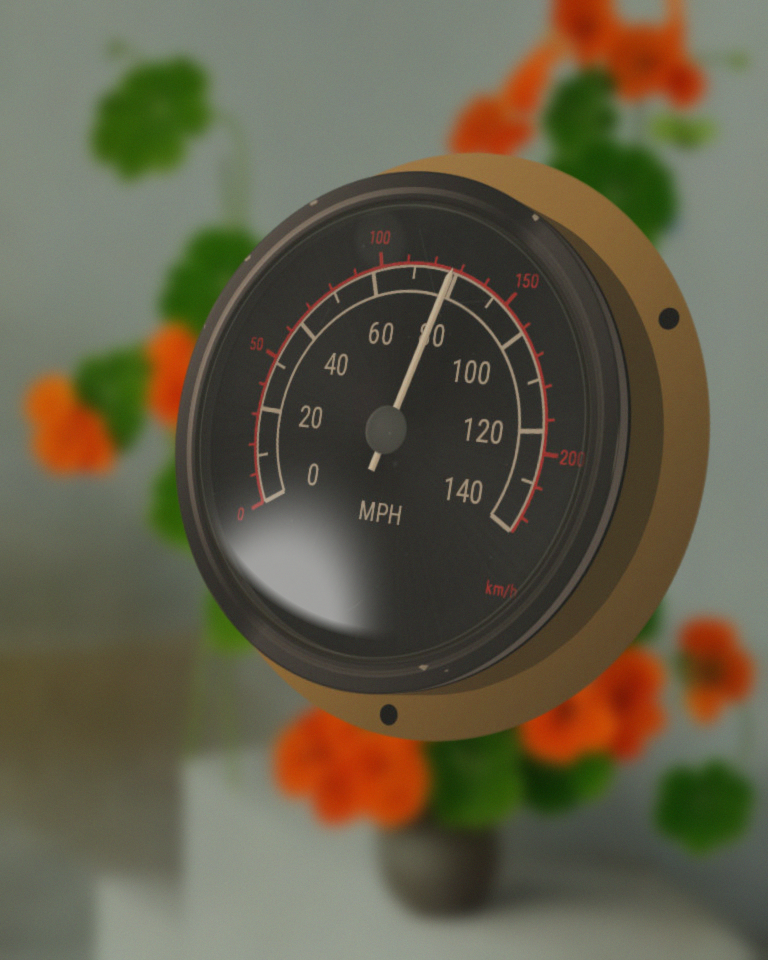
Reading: 80 mph
